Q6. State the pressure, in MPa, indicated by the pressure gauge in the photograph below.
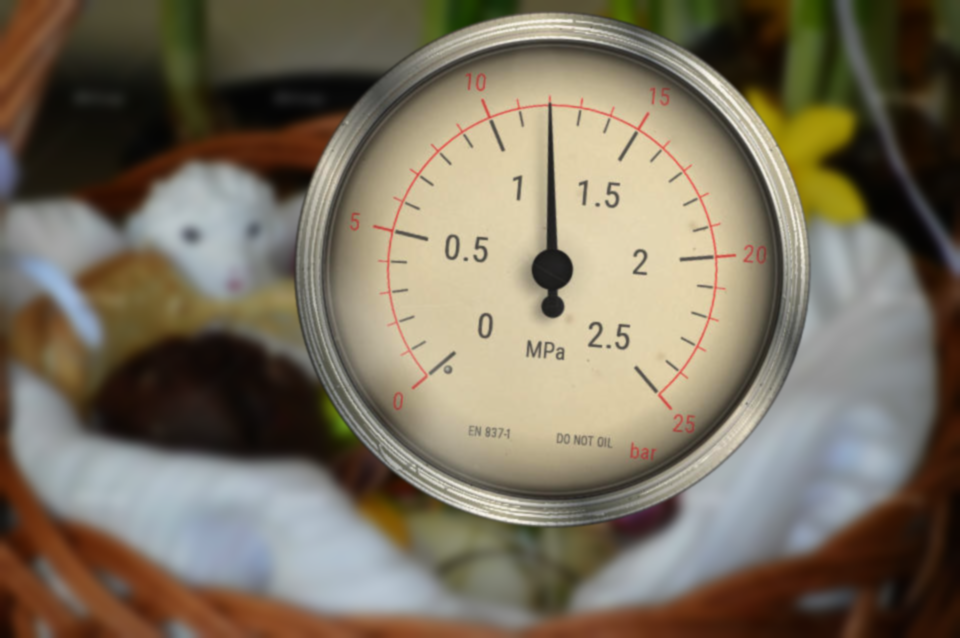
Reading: 1.2 MPa
